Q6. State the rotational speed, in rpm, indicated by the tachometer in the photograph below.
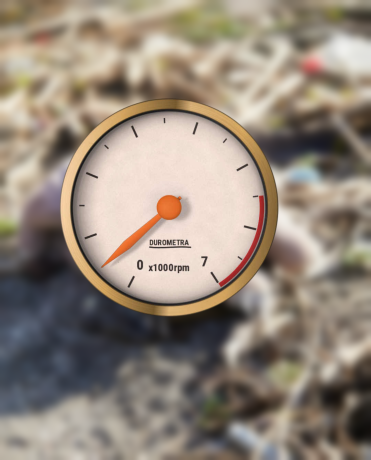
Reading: 500 rpm
